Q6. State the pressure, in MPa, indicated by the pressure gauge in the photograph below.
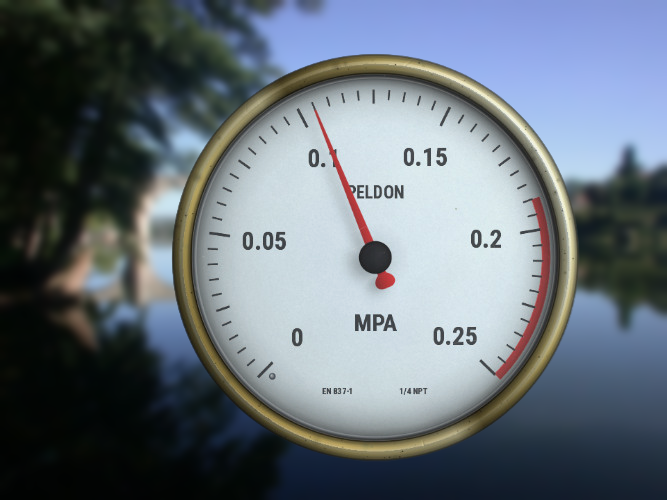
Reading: 0.105 MPa
